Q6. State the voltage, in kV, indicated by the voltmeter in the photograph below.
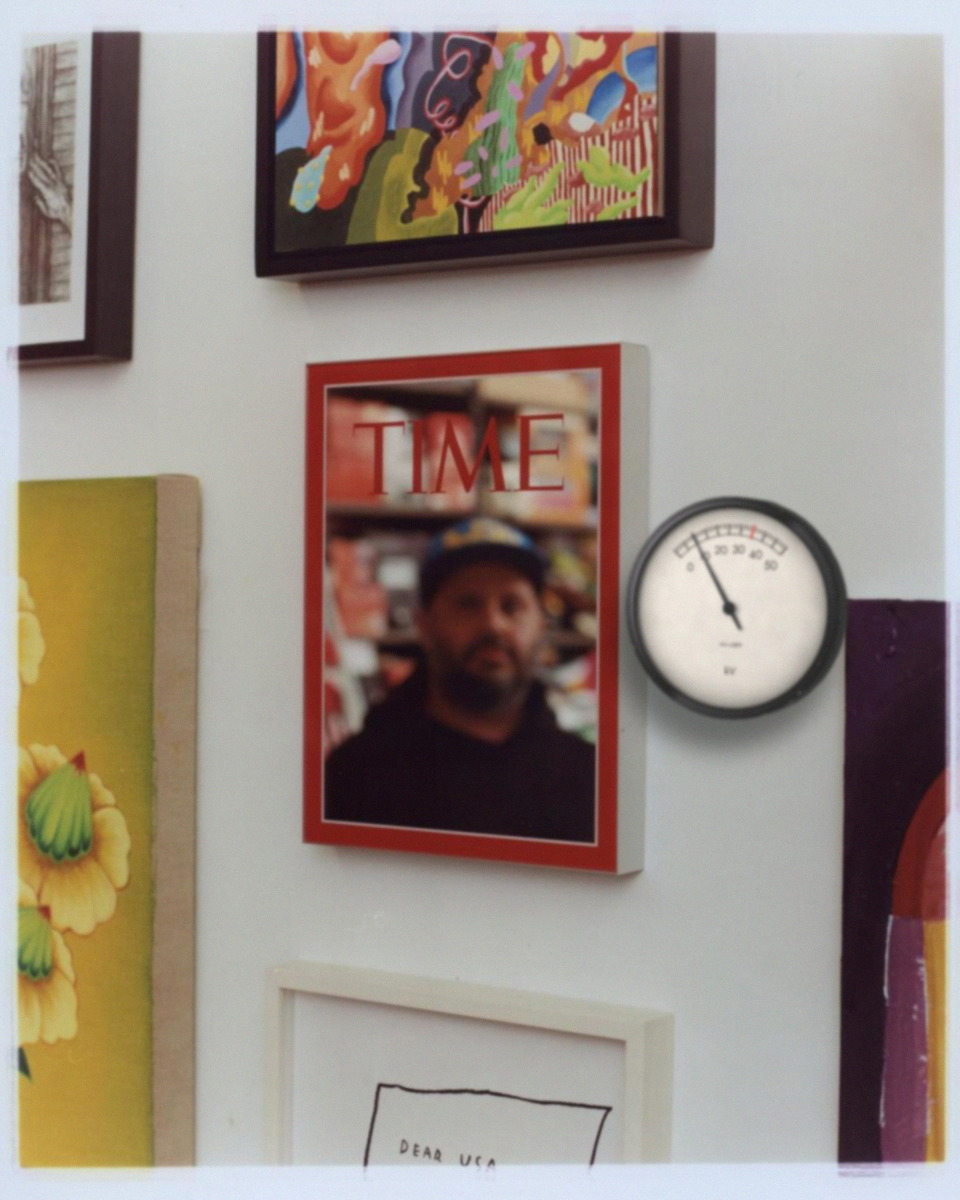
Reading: 10 kV
